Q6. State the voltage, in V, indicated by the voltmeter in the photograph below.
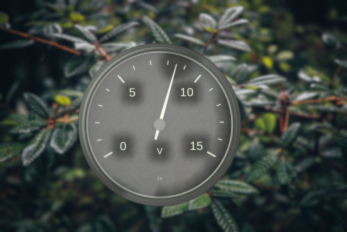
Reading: 8.5 V
